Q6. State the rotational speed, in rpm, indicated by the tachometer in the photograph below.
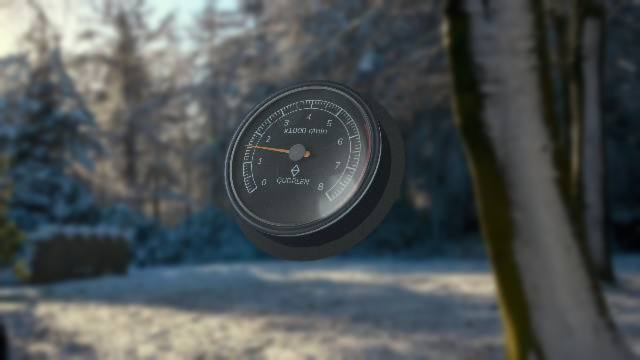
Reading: 1500 rpm
